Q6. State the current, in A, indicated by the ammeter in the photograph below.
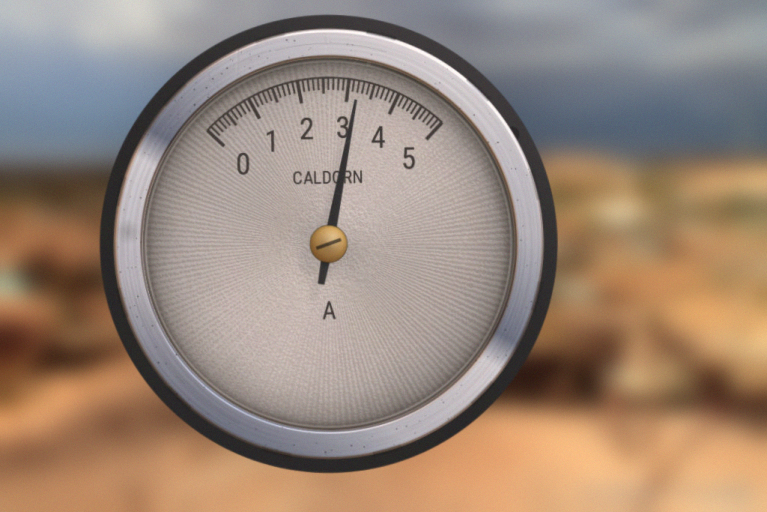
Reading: 3.2 A
